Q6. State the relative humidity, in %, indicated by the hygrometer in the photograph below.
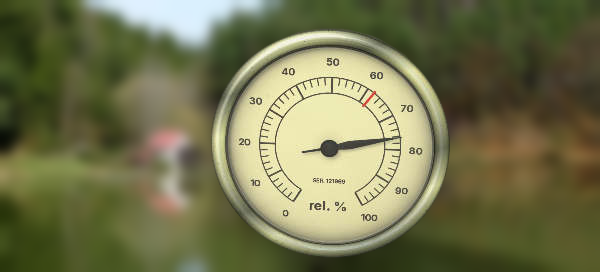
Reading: 76 %
